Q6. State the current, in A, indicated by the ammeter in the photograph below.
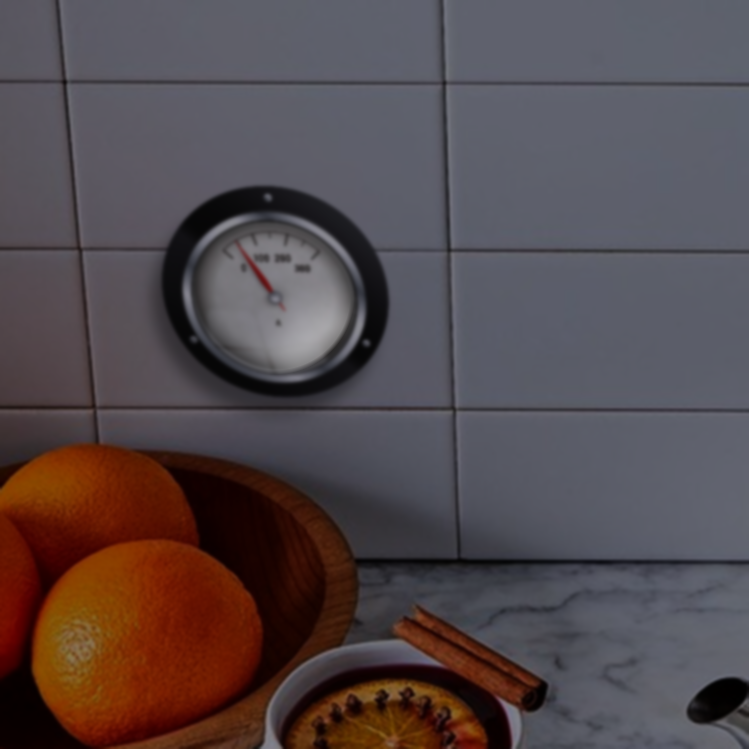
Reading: 50 A
